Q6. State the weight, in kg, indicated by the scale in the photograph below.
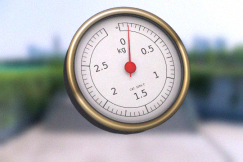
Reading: 0.1 kg
